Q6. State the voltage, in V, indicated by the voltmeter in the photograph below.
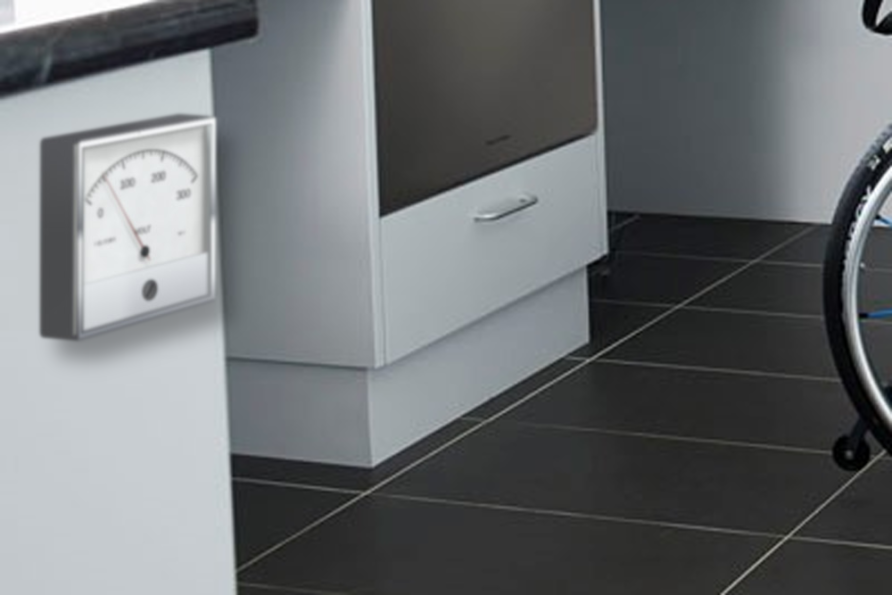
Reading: 50 V
